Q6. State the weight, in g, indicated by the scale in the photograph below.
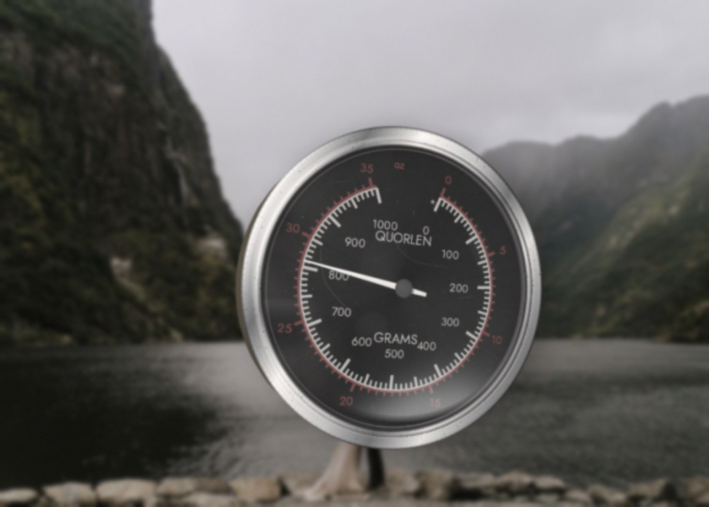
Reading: 810 g
